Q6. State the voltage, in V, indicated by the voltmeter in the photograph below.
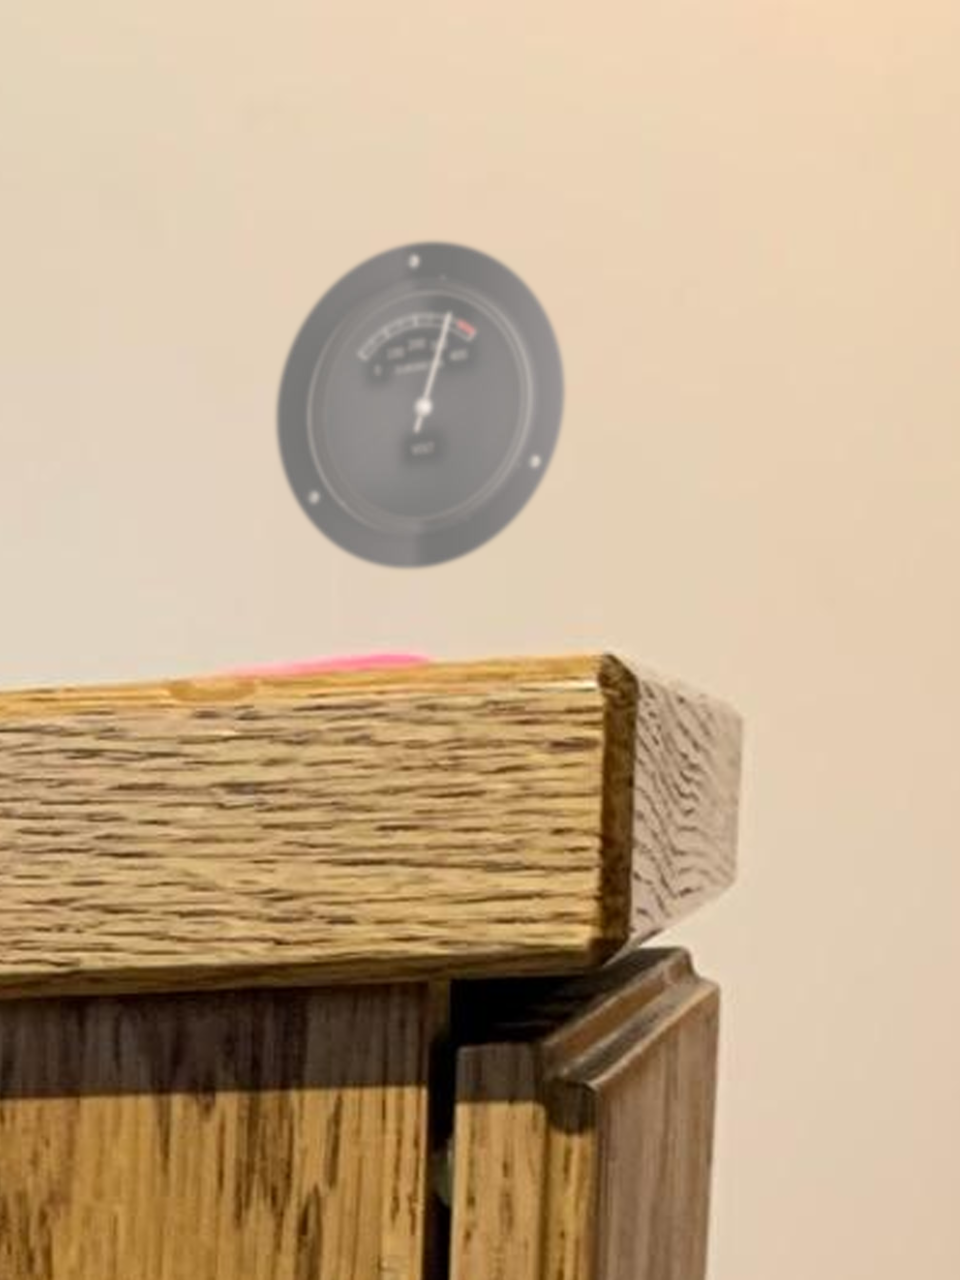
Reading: 300 V
